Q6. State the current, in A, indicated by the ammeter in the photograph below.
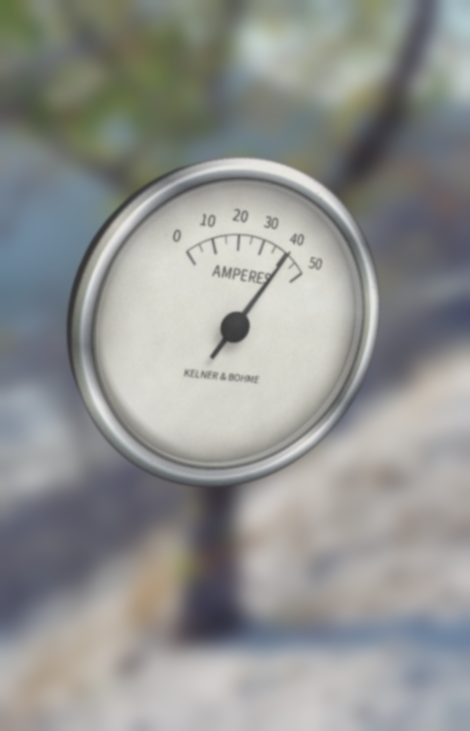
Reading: 40 A
